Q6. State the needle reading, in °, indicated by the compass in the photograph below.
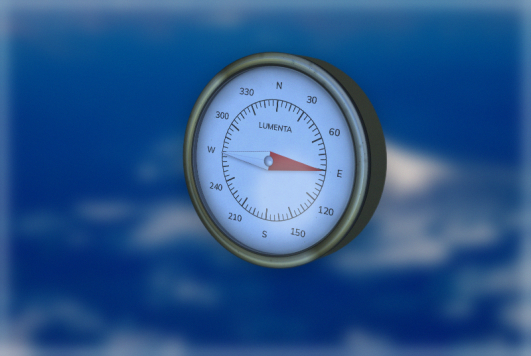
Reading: 90 °
